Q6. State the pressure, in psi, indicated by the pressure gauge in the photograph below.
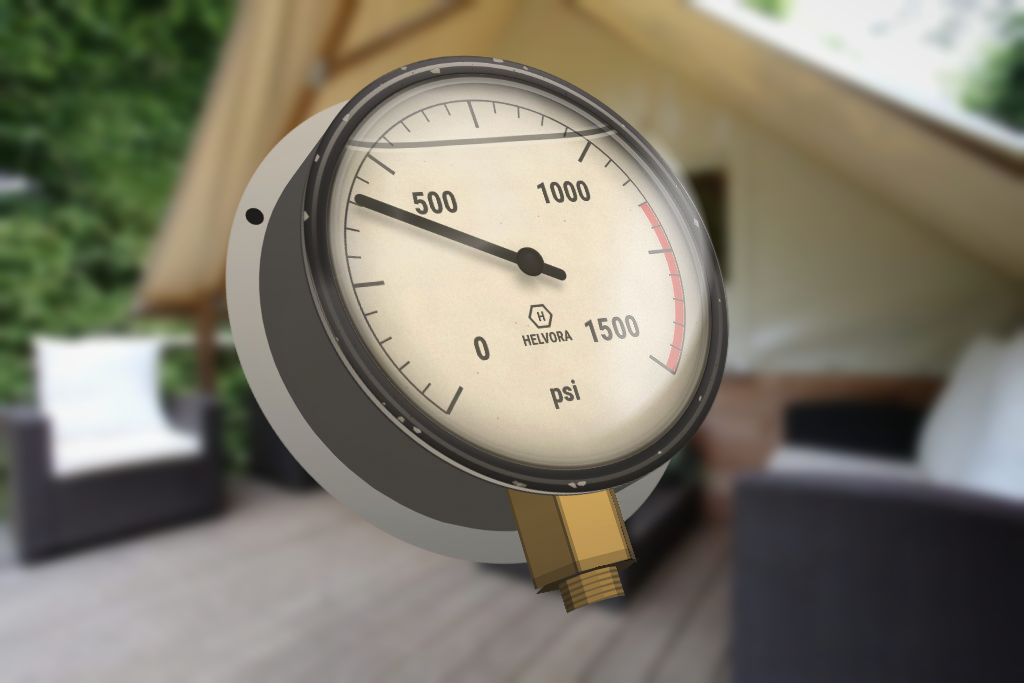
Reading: 400 psi
